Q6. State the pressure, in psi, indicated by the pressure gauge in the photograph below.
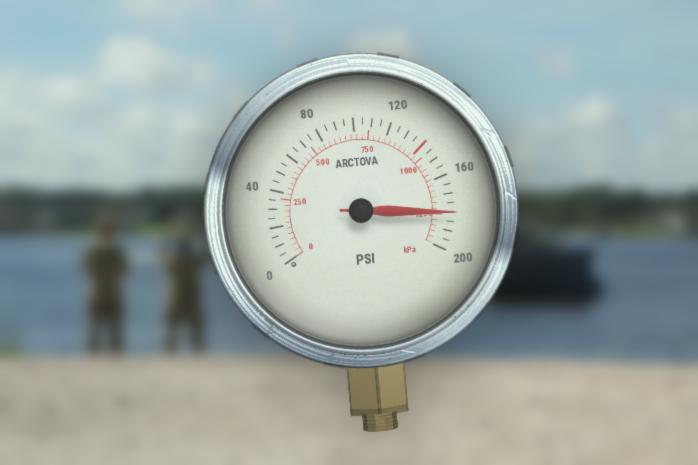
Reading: 180 psi
